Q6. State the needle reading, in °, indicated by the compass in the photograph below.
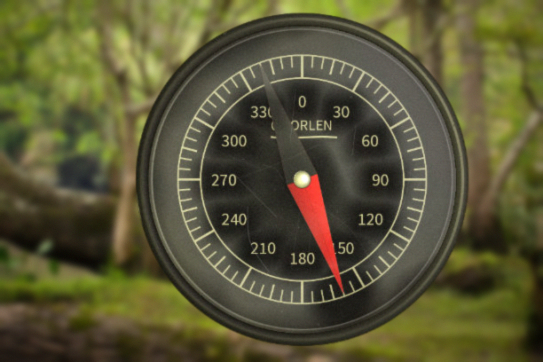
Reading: 160 °
